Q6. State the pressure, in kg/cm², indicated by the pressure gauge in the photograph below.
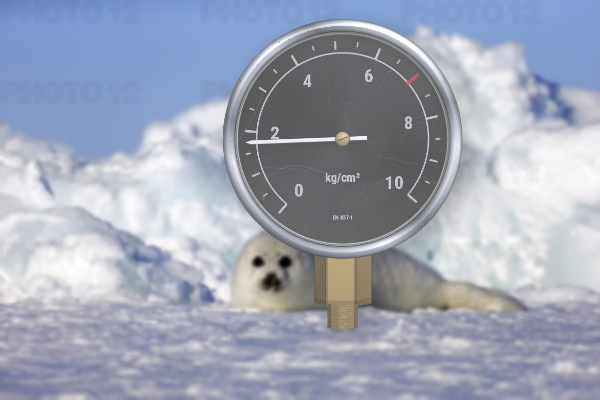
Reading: 1.75 kg/cm²
